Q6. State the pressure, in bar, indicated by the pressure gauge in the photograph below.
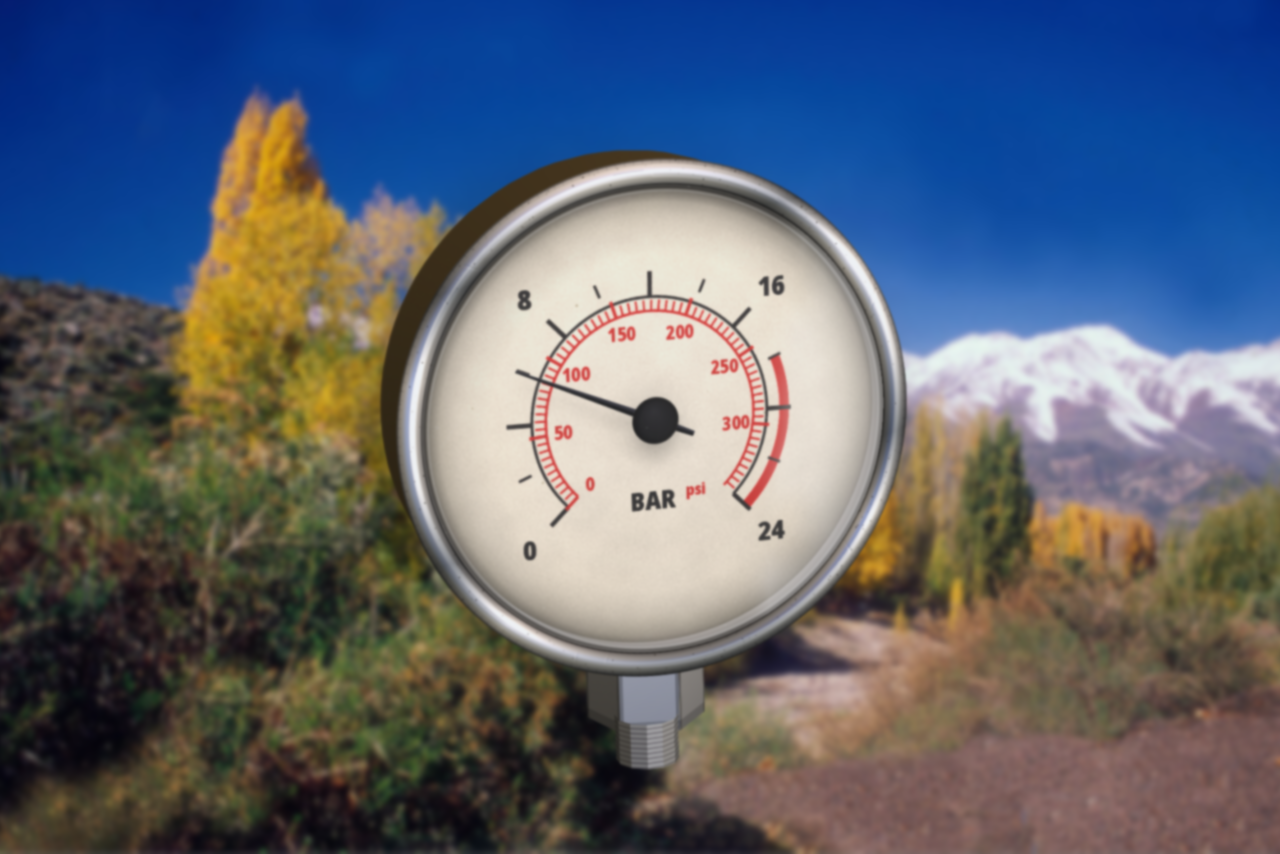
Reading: 6 bar
